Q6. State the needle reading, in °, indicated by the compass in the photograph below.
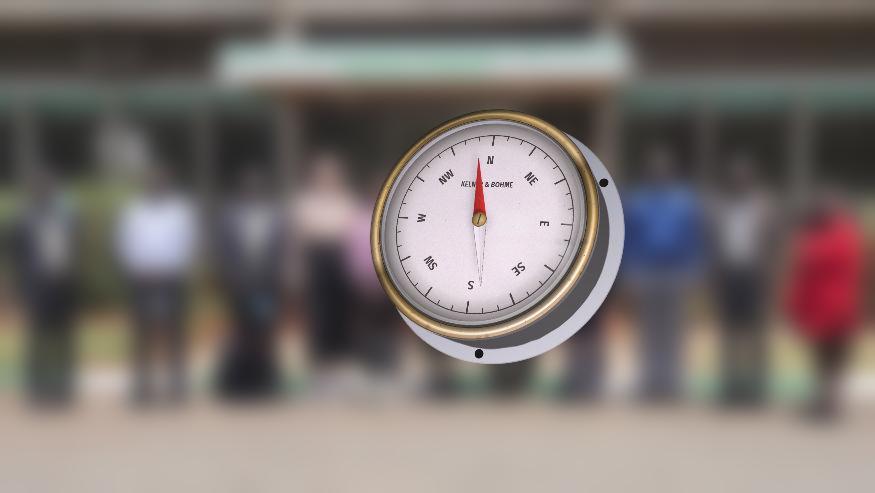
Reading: 350 °
